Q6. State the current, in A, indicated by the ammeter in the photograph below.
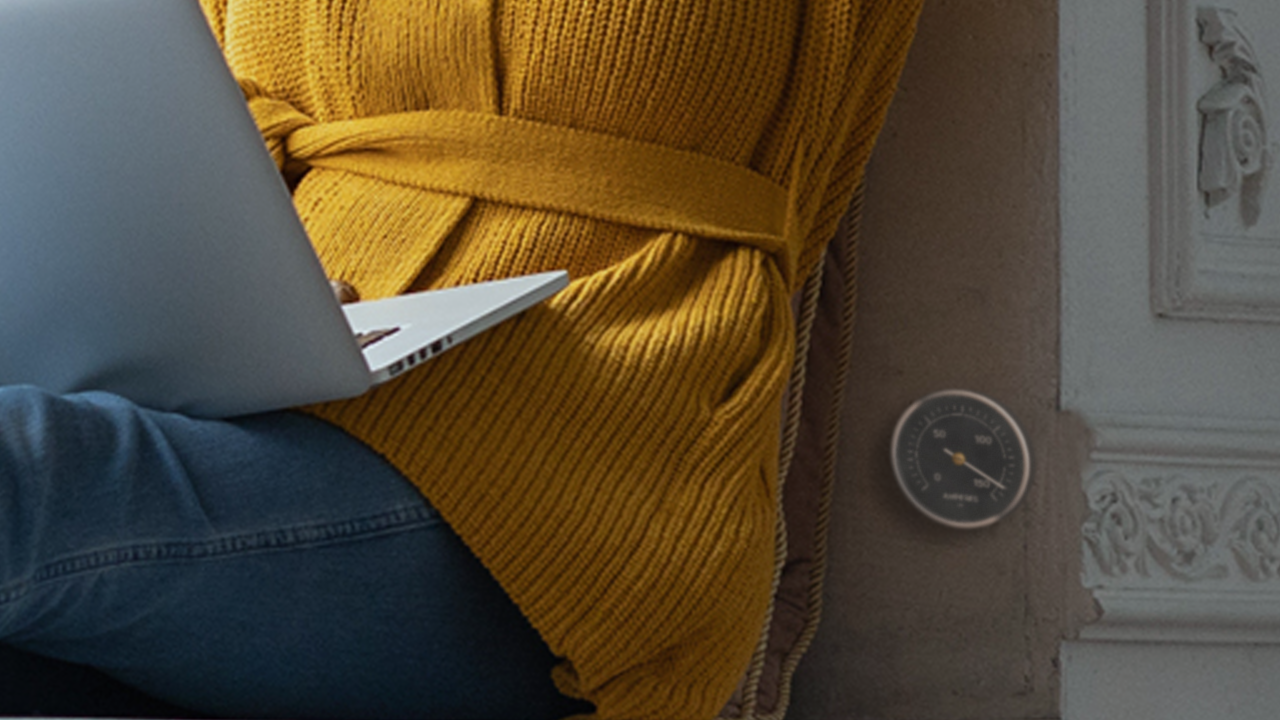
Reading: 140 A
